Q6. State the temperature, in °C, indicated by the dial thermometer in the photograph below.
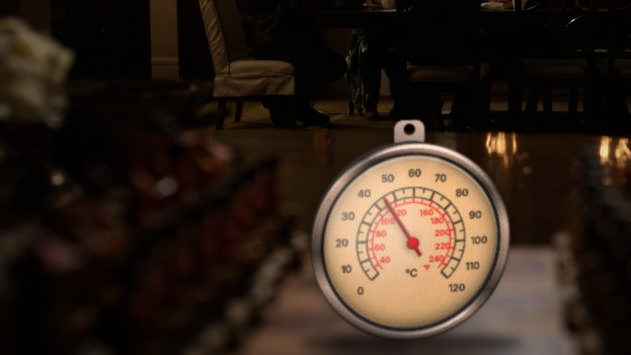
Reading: 45 °C
